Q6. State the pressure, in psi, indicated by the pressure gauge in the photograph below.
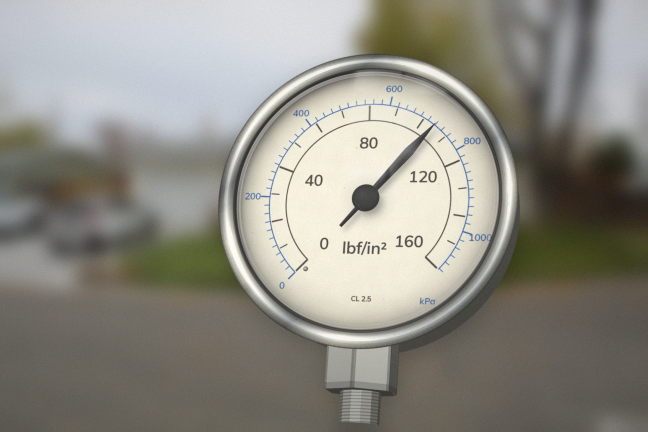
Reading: 105 psi
